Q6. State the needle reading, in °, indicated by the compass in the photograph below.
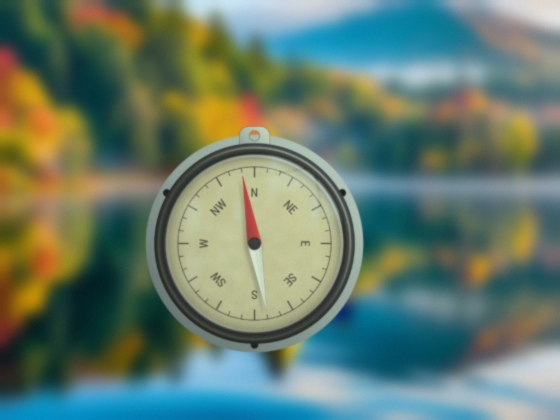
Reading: 350 °
